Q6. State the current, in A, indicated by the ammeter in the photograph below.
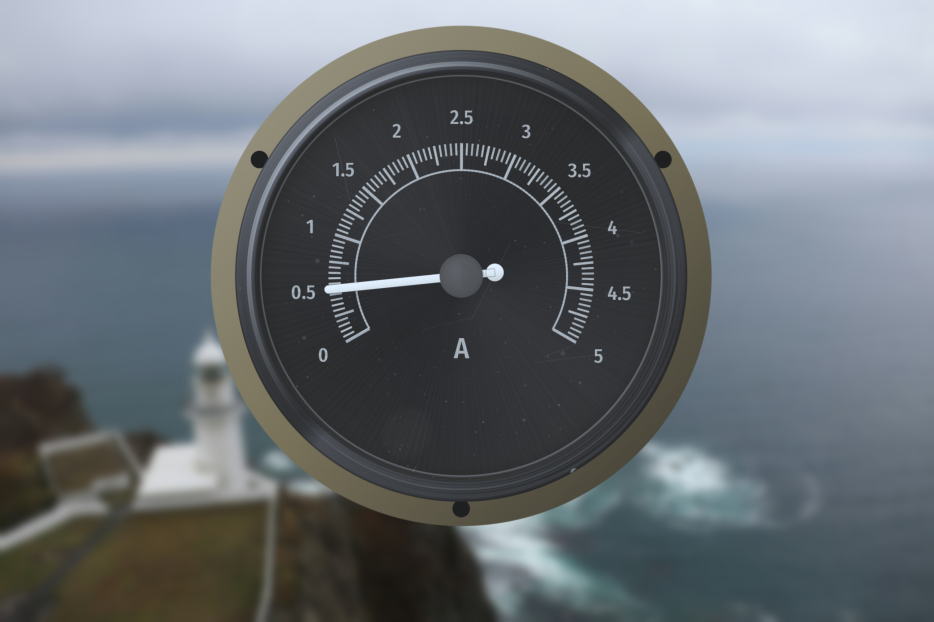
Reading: 0.5 A
